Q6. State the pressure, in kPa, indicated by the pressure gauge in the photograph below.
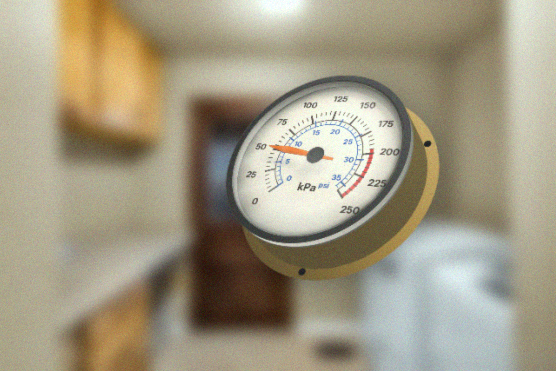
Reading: 50 kPa
